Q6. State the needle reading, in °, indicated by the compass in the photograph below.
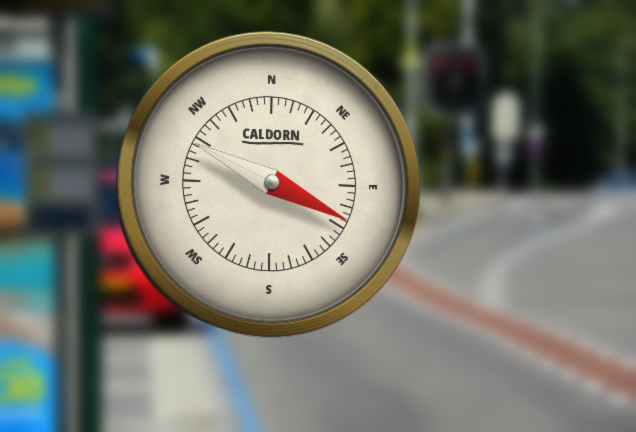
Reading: 115 °
